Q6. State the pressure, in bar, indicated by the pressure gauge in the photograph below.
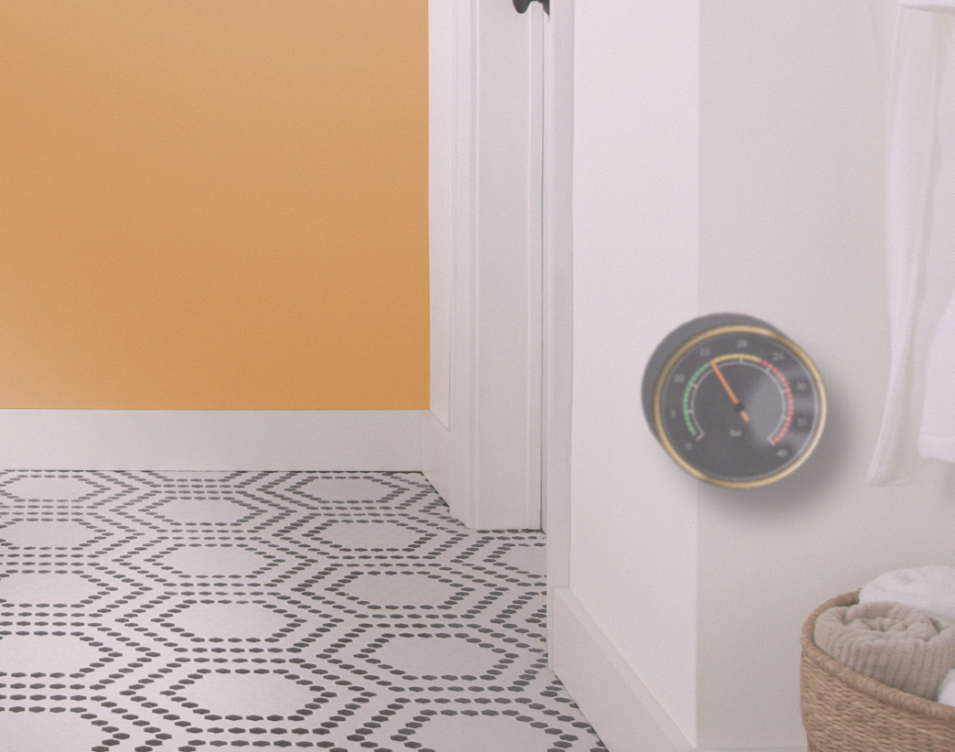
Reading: 15 bar
